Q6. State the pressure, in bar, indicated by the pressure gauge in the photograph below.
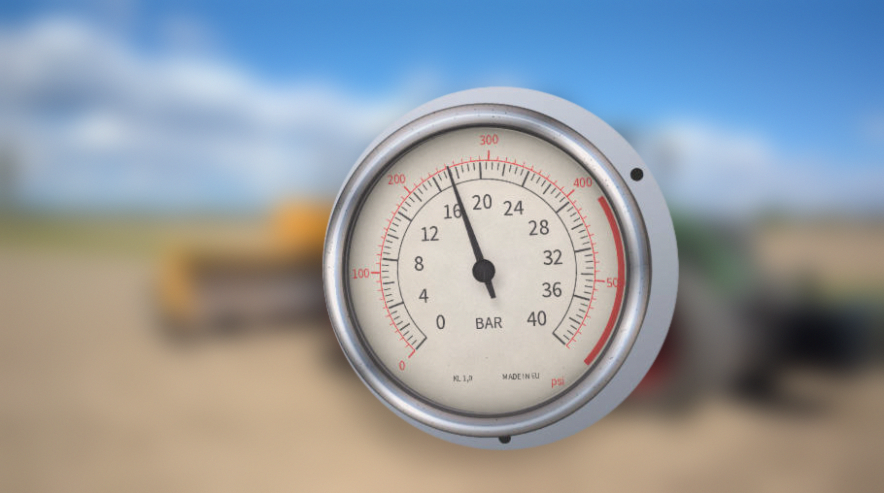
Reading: 17.5 bar
